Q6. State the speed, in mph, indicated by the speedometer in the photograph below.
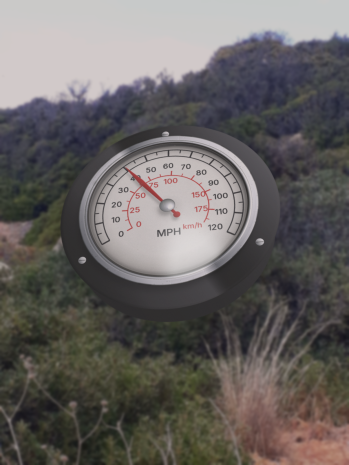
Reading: 40 mph
